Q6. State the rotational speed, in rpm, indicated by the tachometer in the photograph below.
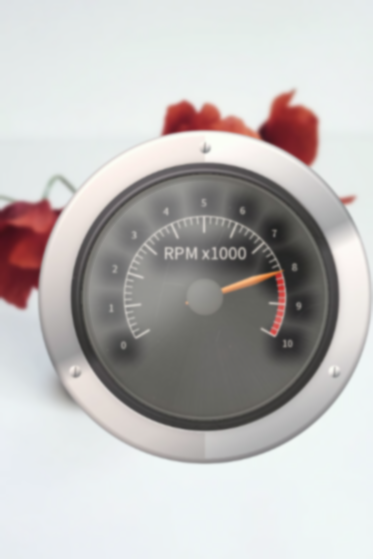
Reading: 8000 rpm
